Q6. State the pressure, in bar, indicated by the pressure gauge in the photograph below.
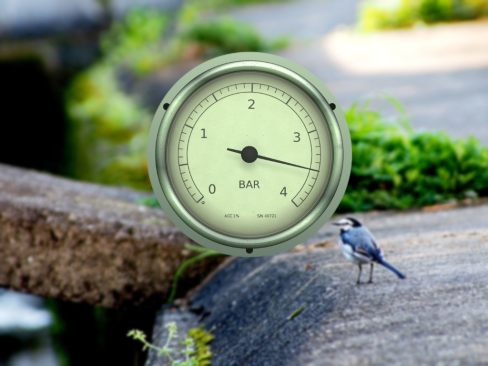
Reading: 3.5 bar
